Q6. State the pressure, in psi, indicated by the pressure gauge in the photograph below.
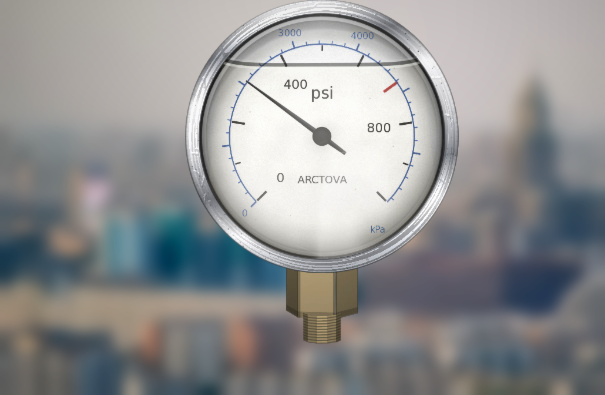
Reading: 300 psi
